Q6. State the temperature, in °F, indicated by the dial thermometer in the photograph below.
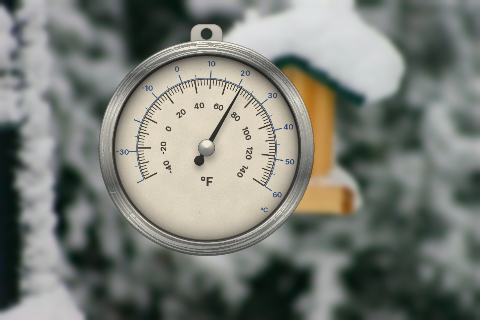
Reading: 70 °F
